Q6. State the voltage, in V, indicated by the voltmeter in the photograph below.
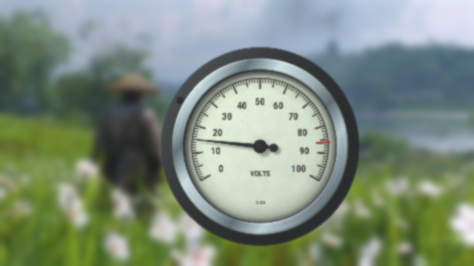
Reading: 15 V
